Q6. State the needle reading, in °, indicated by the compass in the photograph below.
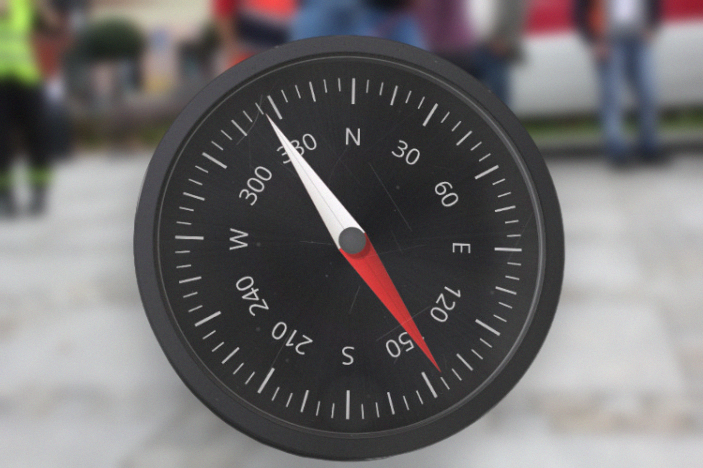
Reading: 145 °
